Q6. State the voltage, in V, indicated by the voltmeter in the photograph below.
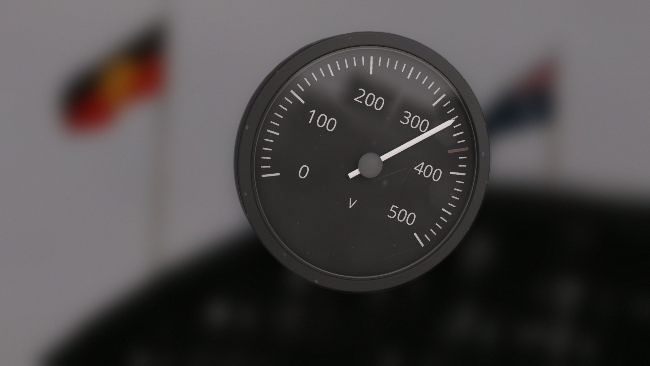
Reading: 330 V
